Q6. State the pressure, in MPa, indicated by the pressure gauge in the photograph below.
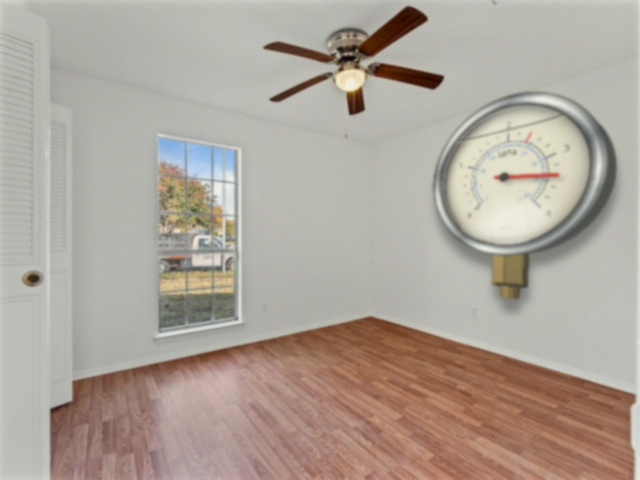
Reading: 3.4 MPa
